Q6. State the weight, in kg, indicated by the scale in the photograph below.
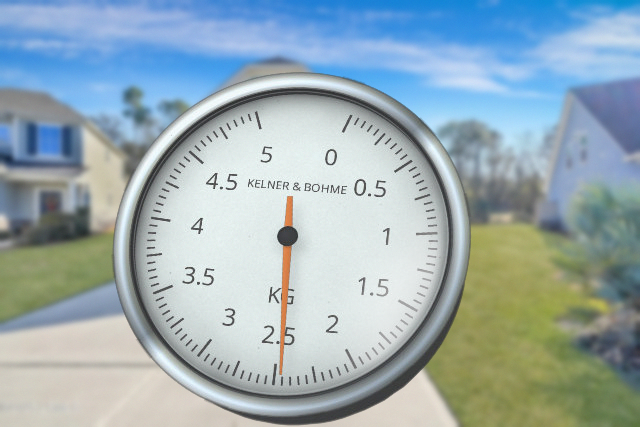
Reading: 2.45 kg
